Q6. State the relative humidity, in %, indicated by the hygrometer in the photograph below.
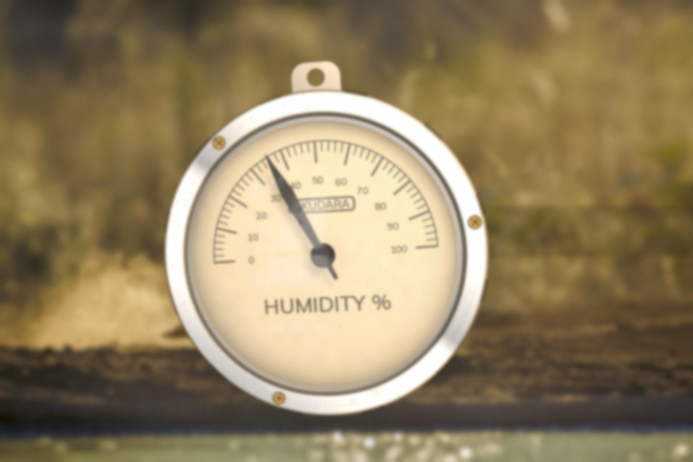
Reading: 36 %
